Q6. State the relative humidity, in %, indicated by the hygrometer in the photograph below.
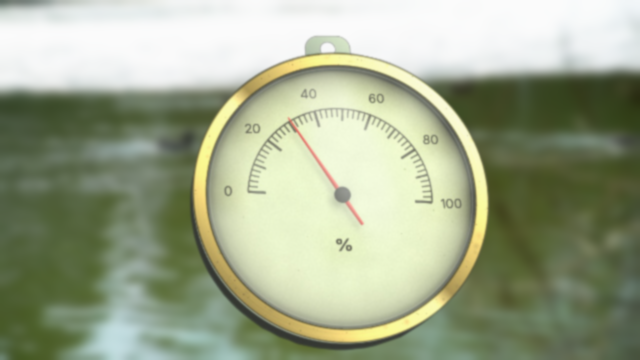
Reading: 30 %
